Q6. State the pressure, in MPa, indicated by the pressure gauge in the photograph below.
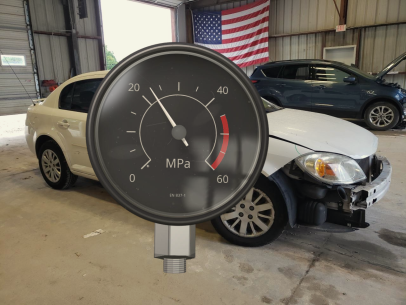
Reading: 22.5 MPa
